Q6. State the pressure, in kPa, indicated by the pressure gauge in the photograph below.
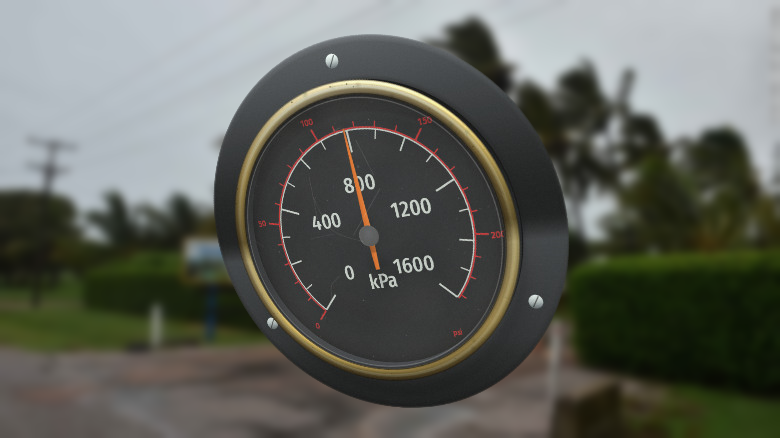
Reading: 800 kPa
